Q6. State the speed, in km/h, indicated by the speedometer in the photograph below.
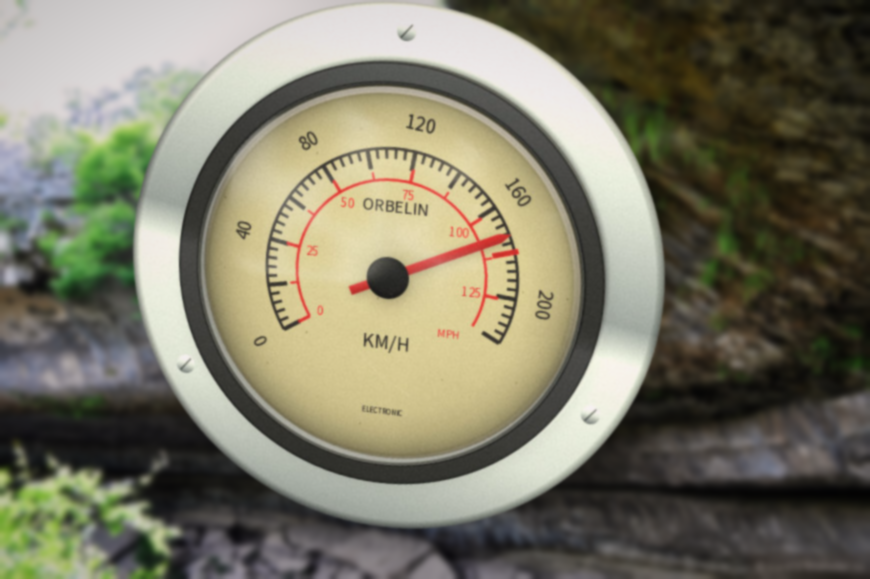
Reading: 172 km/h
